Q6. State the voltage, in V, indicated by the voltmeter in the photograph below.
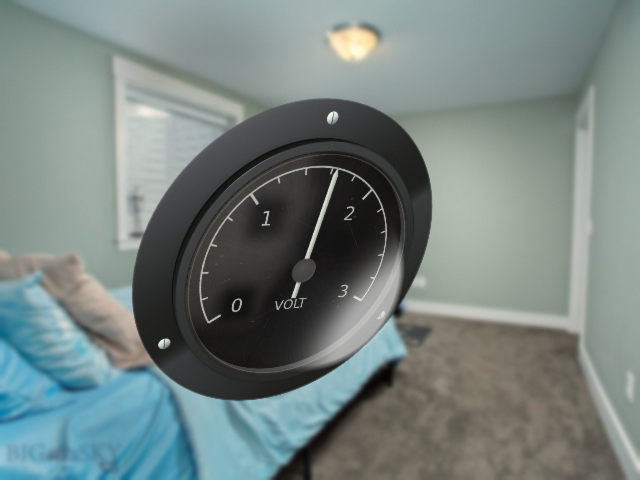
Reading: 1.6 V
